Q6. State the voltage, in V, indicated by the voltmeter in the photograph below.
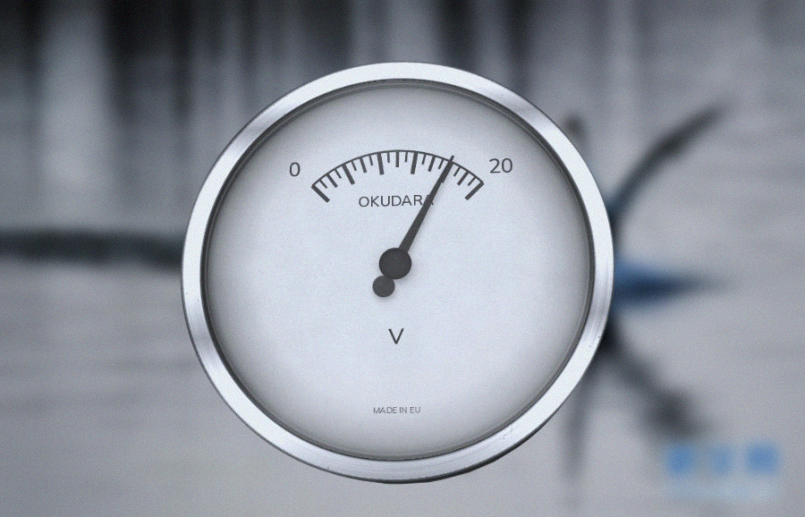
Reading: 16 V
